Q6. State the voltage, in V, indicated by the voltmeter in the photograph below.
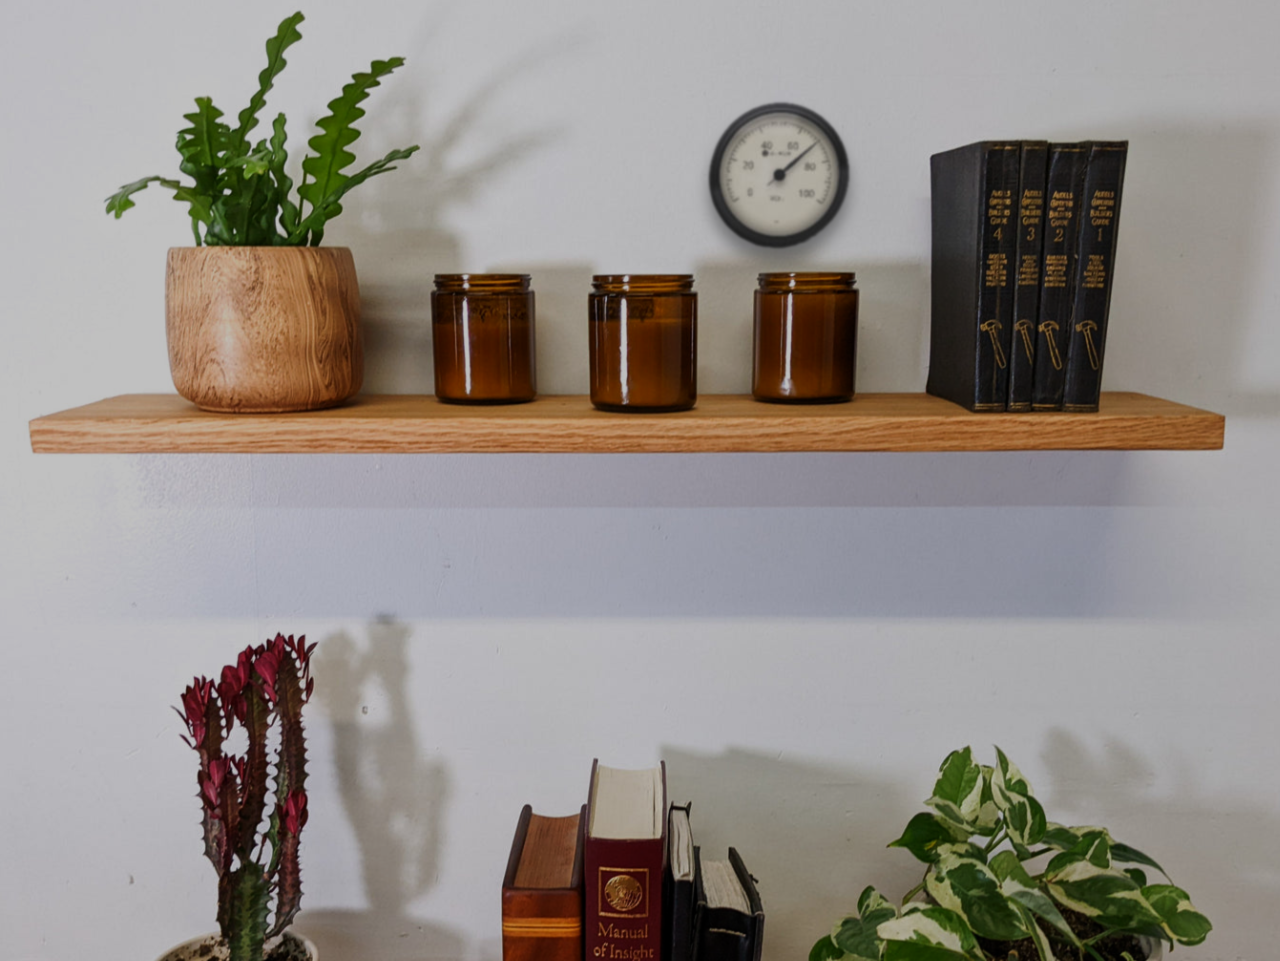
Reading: 70 V
